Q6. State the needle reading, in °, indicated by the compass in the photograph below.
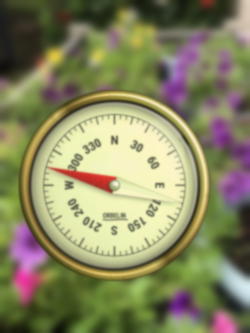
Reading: 285 °
